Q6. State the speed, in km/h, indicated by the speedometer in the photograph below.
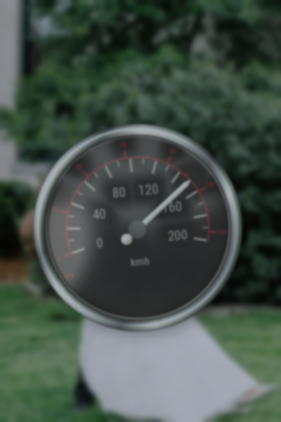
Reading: 150 km/h
